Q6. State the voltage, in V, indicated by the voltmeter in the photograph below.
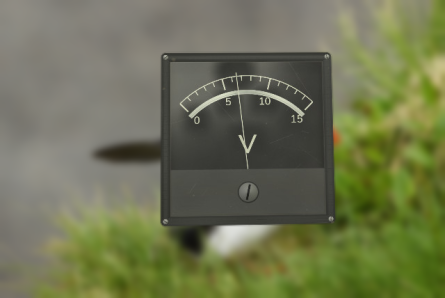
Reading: 6.5 V
